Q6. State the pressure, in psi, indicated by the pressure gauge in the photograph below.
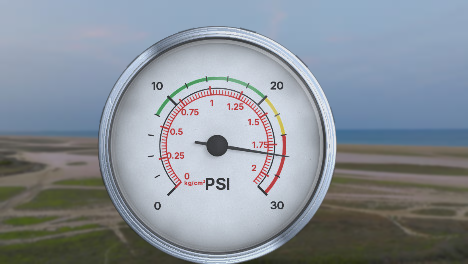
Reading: 26 psi
